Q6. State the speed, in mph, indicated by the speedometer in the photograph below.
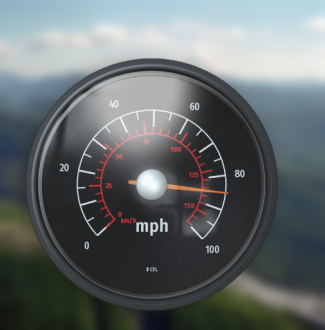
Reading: 85 mph
